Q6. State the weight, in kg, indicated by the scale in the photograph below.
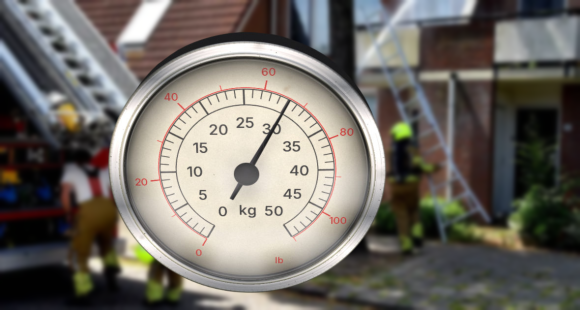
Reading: 30 kg
